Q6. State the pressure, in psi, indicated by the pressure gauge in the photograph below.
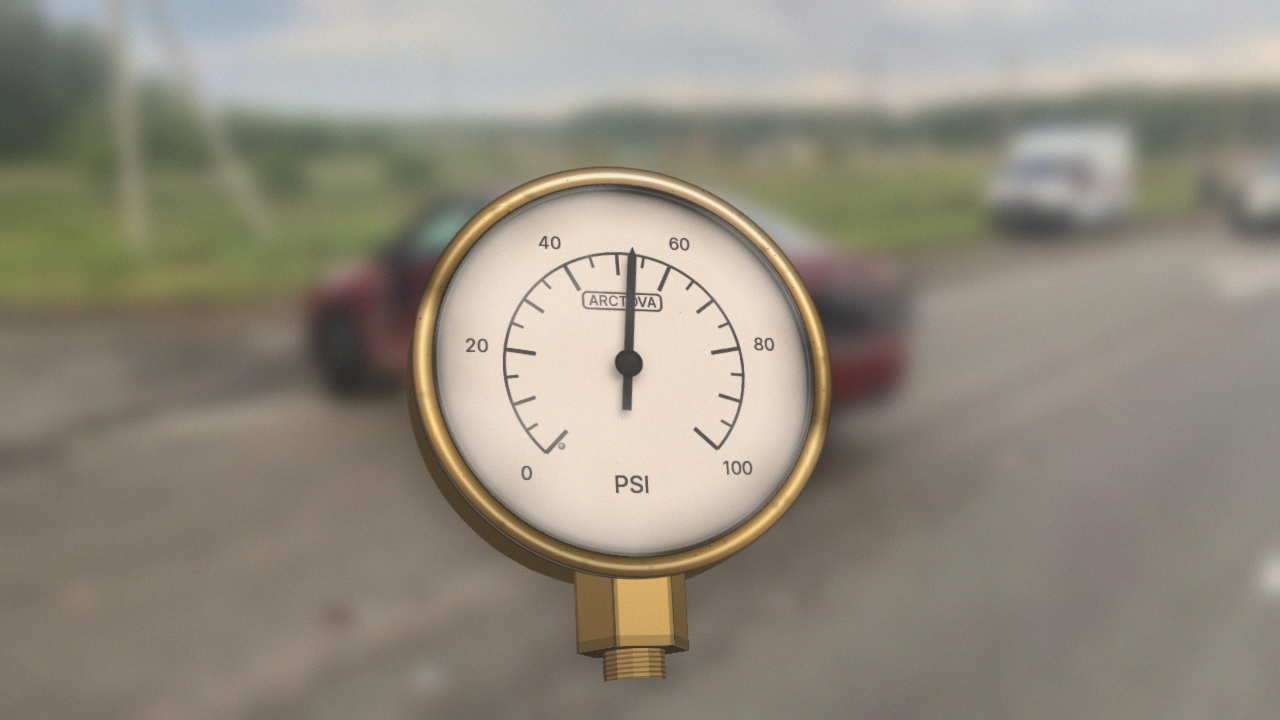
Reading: 52.5 psi
